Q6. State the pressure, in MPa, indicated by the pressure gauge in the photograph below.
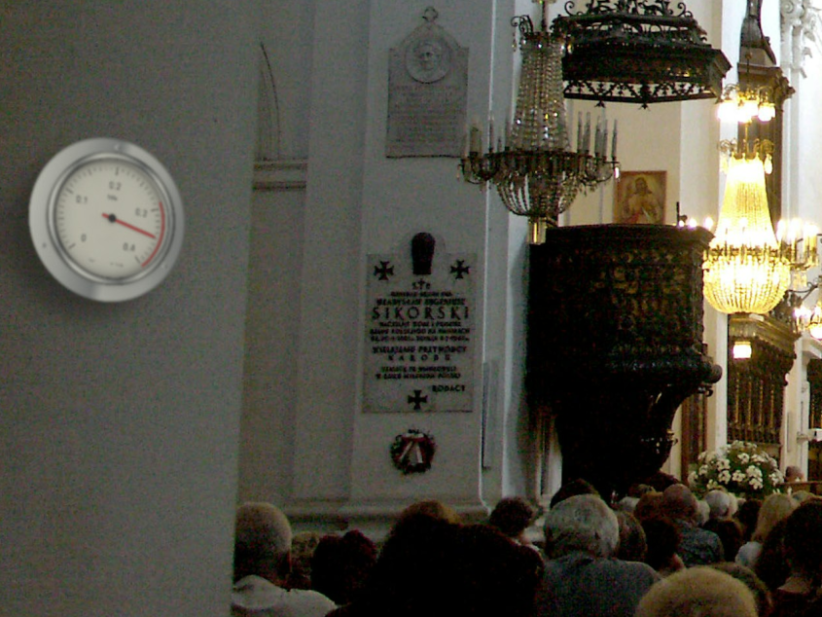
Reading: 0.35 MPa
